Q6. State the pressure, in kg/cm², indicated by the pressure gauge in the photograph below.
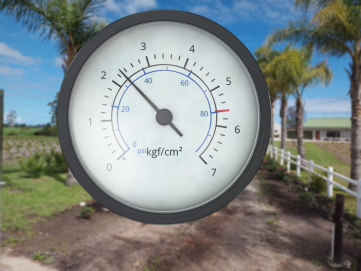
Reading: 2.3 kg/cm²
